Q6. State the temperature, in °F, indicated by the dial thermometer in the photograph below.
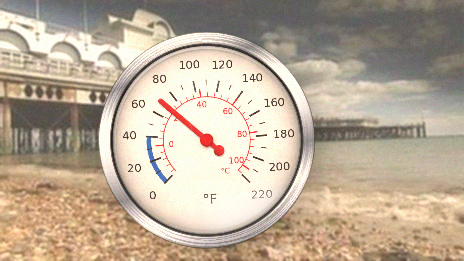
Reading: 70 °F
